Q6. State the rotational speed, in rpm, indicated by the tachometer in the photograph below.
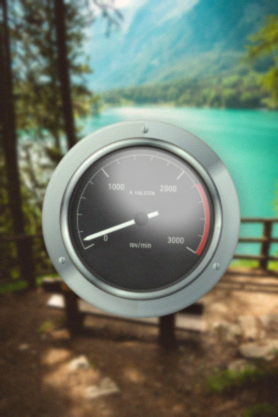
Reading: 100 rpm
